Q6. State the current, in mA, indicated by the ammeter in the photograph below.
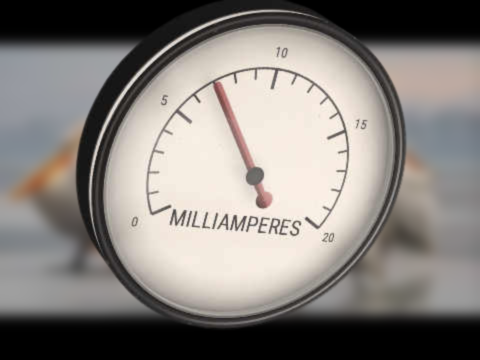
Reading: 7 mA
